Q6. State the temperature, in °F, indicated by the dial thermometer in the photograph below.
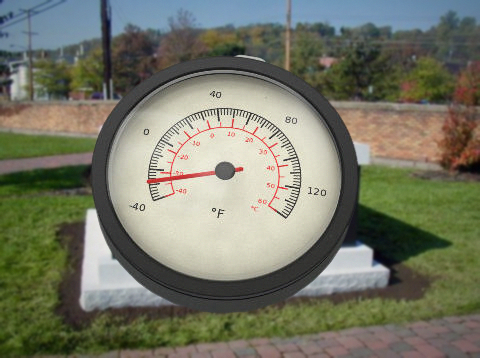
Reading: -30 °F
